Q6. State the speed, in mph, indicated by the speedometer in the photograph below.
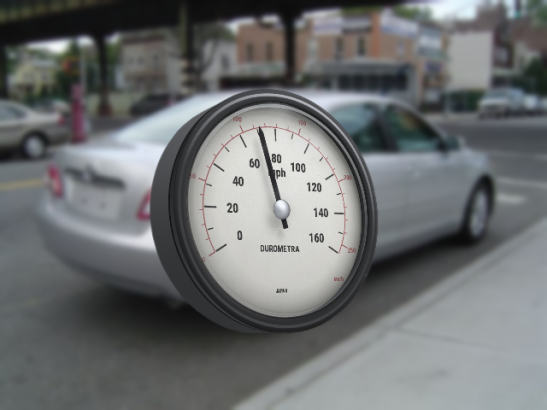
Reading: 70 mph
